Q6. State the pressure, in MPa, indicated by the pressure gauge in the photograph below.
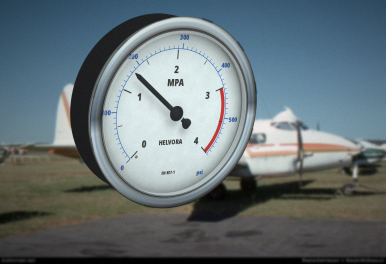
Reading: 1.25 MPa
